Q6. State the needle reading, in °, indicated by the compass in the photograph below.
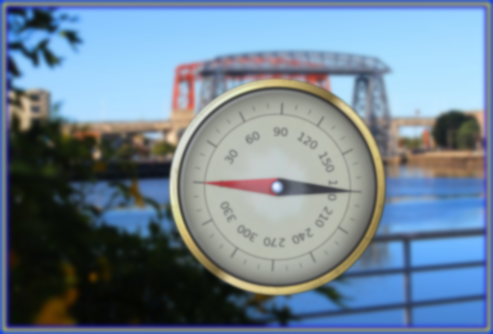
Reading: 0 °
